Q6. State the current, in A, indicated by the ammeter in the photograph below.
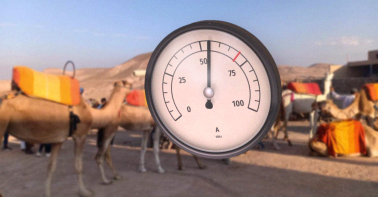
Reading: 55 A
